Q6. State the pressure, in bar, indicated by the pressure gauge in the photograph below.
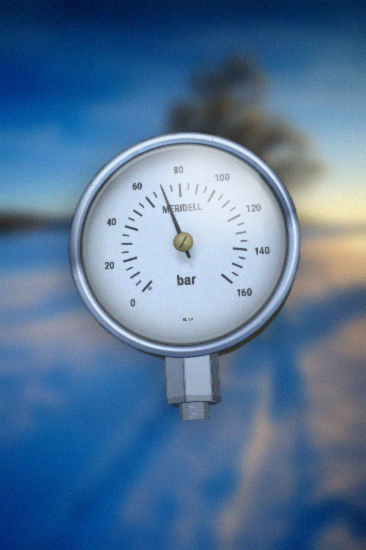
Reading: 70 bar
